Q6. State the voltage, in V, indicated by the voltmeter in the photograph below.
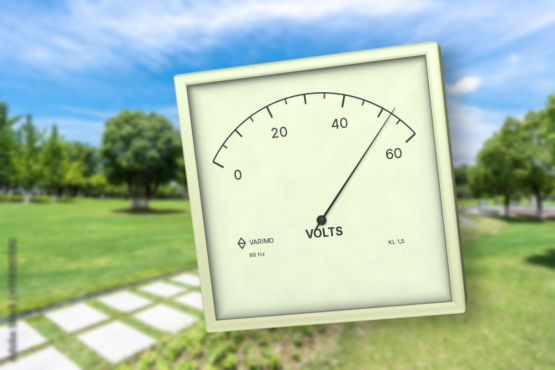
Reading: 52.5 V
